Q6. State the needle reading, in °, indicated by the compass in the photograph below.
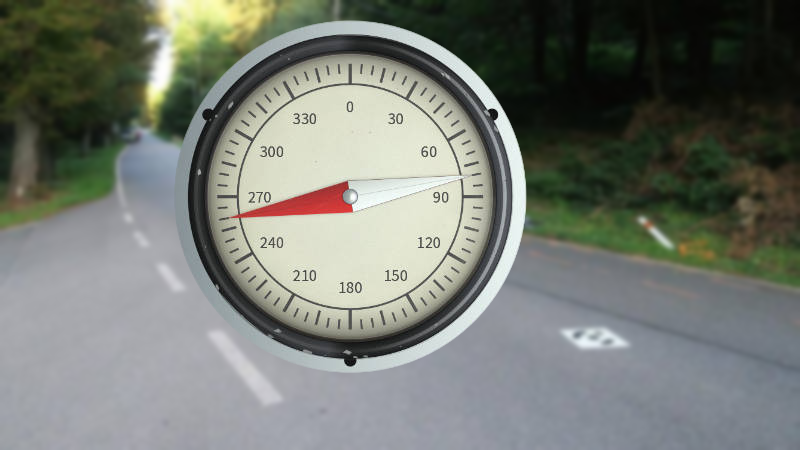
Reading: 260 °
